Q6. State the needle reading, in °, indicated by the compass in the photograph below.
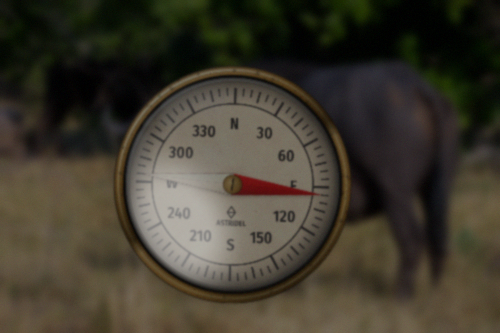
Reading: 95 °
